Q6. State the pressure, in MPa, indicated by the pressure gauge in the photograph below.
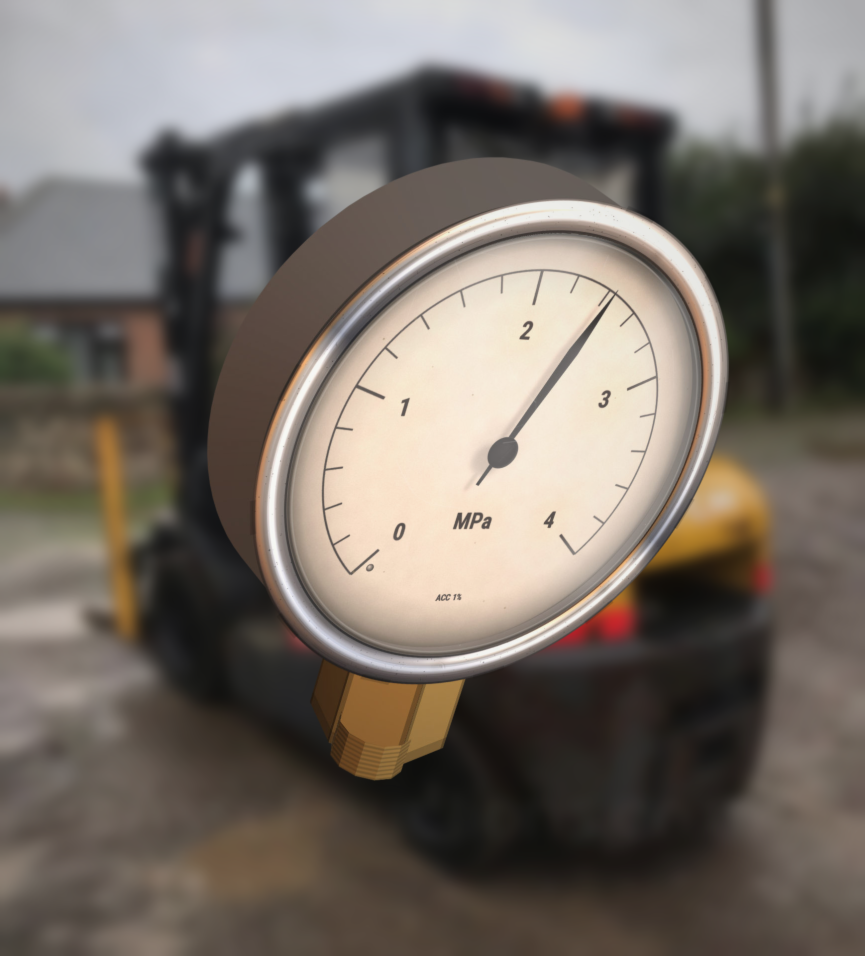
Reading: 2.4 MPa
